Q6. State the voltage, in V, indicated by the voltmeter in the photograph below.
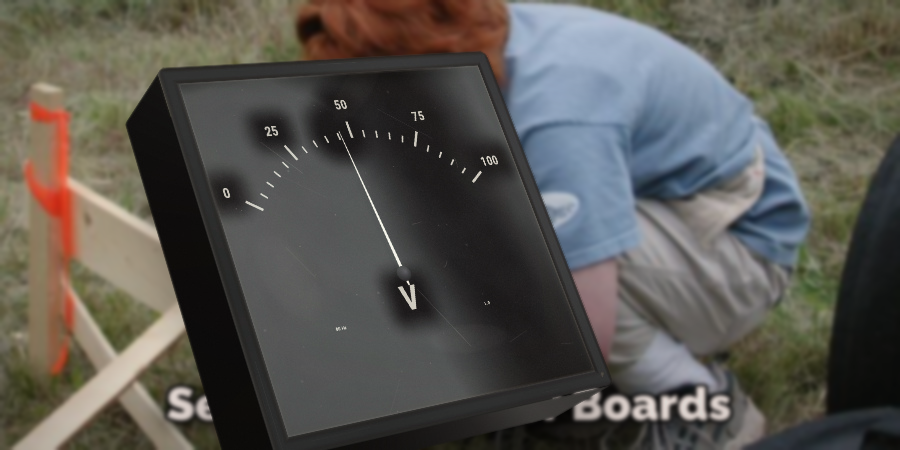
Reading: 45 V
